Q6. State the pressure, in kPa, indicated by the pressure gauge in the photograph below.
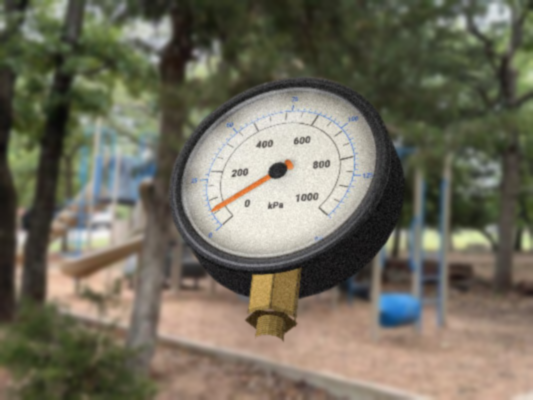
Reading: 50 kPa
